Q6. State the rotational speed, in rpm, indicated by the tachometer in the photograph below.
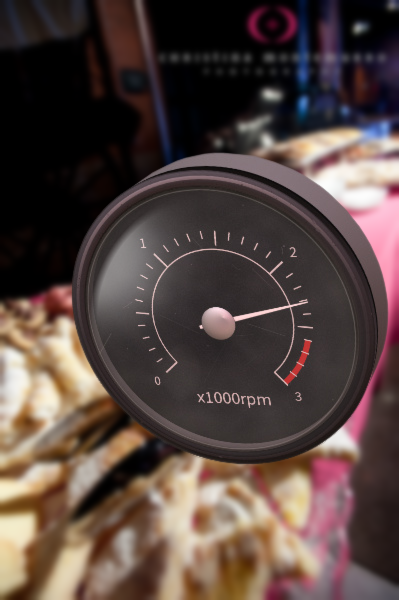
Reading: 2300 rpm
